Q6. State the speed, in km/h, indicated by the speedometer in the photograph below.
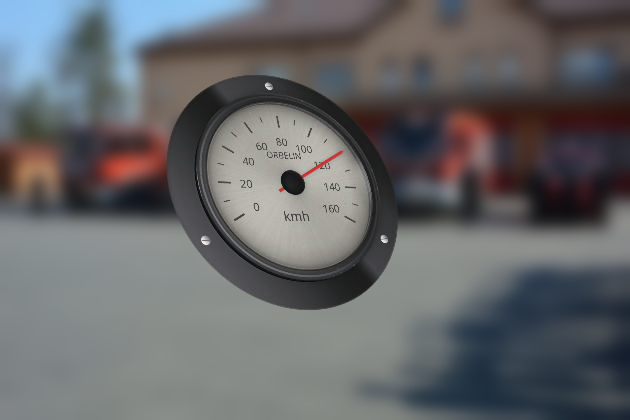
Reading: 120 km/h
